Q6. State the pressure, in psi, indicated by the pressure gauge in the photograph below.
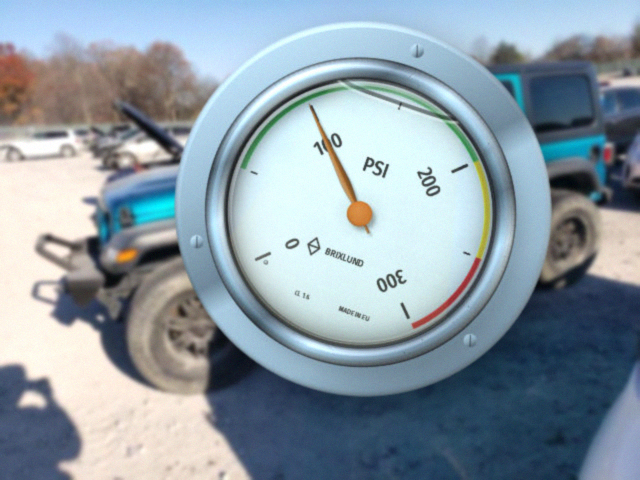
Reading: 100 psi
